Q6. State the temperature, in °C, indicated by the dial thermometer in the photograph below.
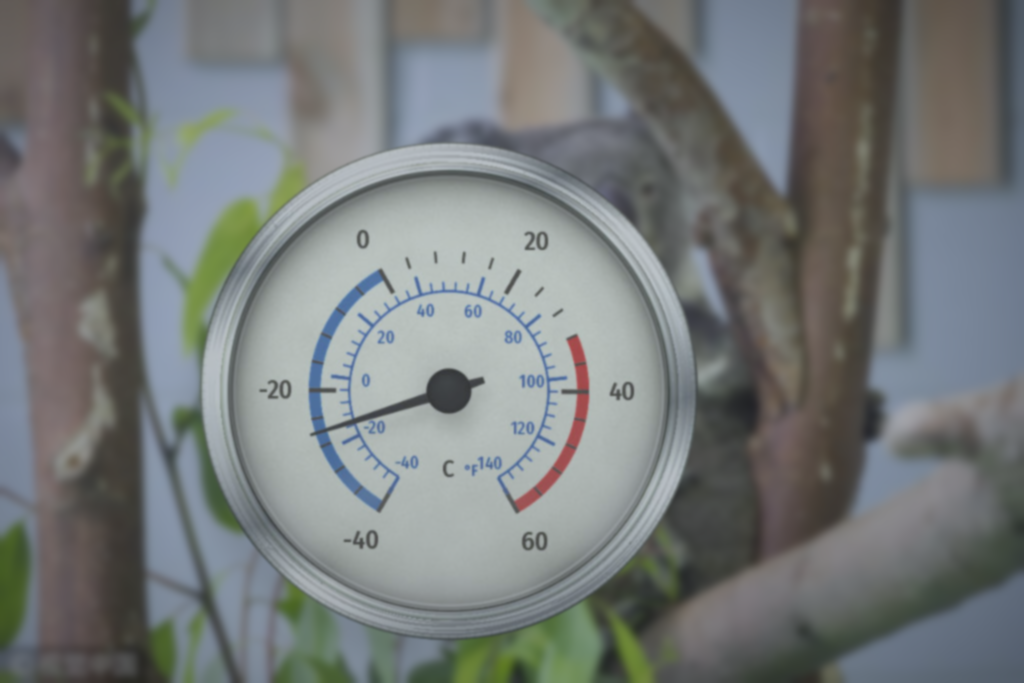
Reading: -26 °C
